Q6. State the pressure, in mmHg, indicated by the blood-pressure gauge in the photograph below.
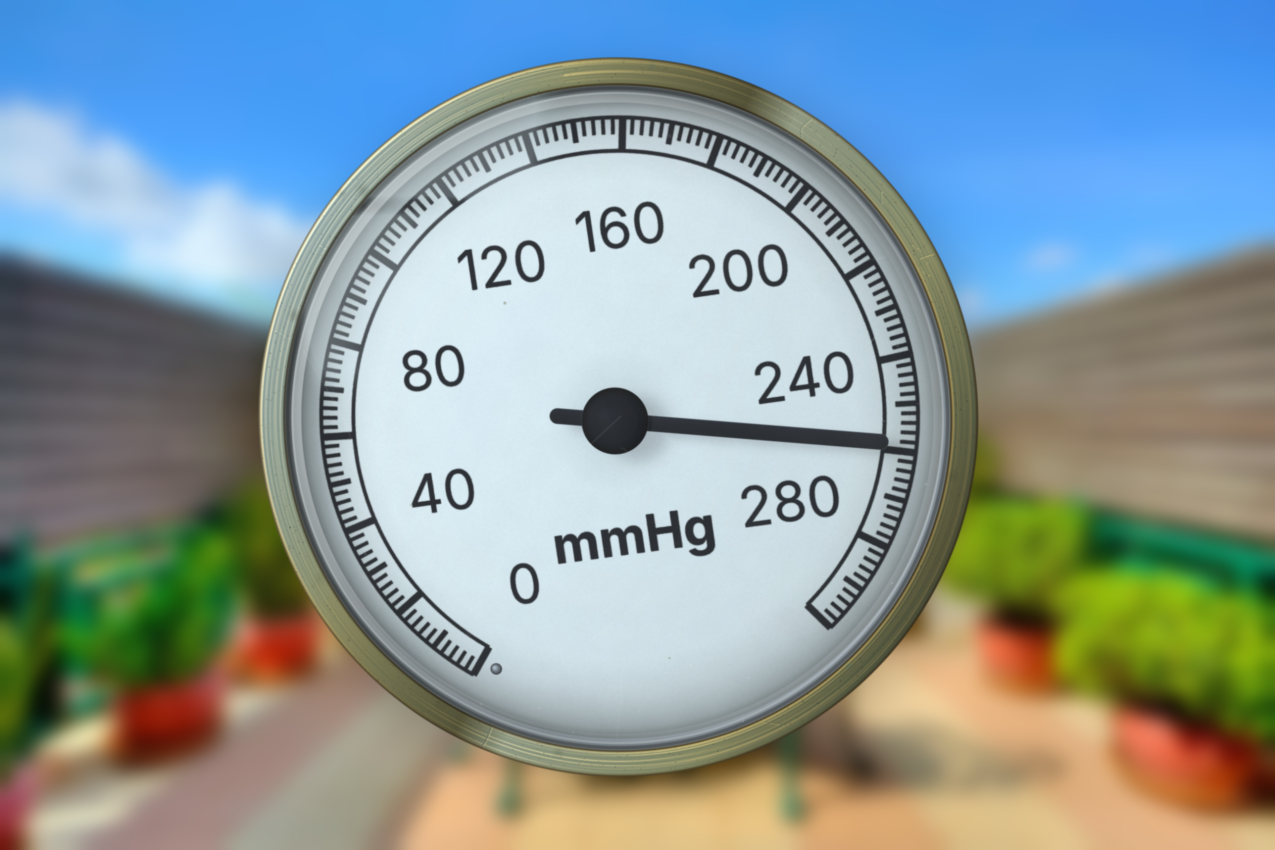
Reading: 258 mmHg
